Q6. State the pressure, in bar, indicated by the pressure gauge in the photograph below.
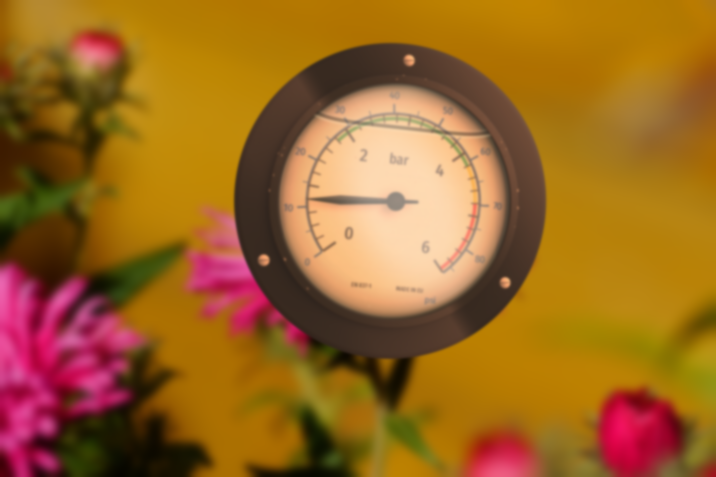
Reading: 0.8 bar
